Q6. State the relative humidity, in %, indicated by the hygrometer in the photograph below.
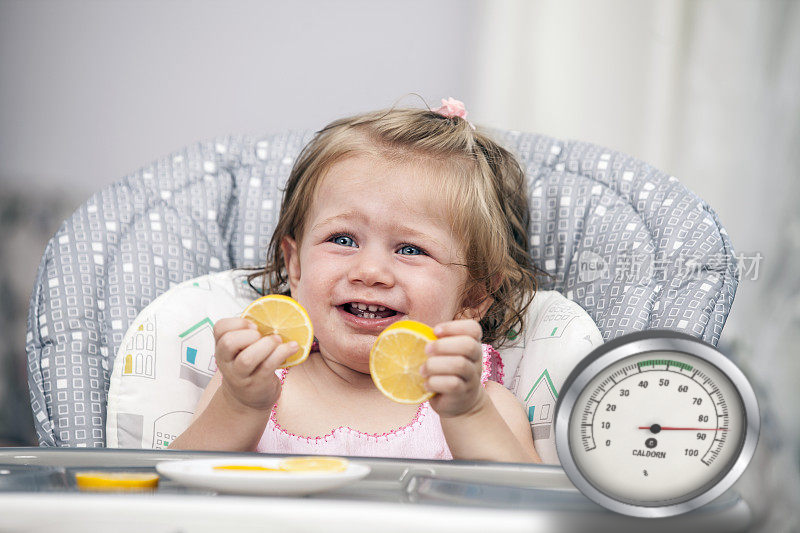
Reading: 85 %
